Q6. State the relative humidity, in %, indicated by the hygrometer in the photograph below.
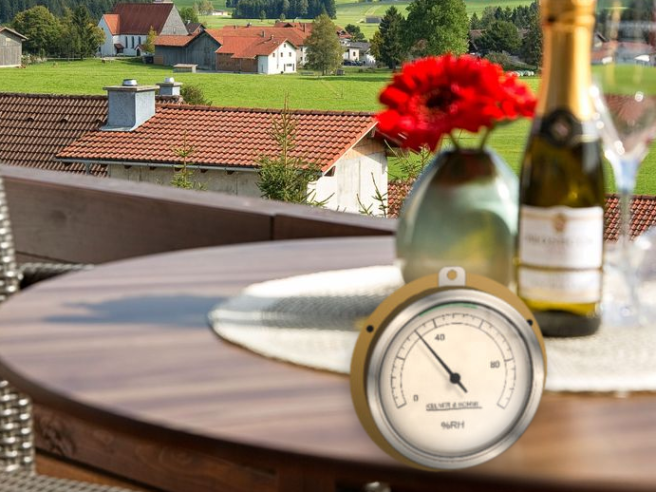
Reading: 32 %
